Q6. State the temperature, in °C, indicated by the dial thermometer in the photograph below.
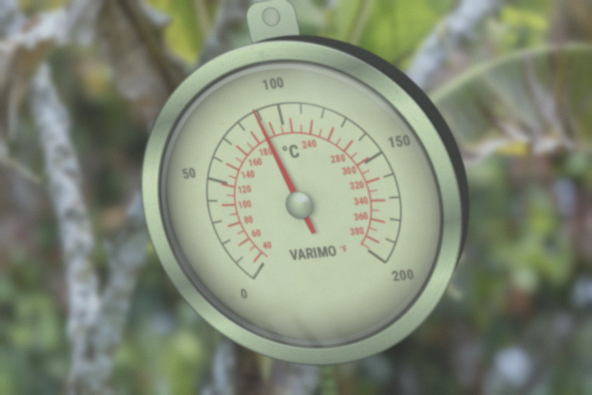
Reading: 90 °C
